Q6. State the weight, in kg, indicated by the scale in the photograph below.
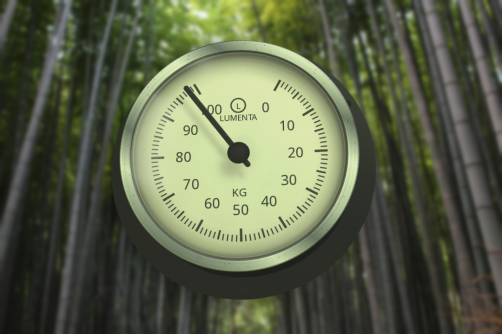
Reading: 98 kg
